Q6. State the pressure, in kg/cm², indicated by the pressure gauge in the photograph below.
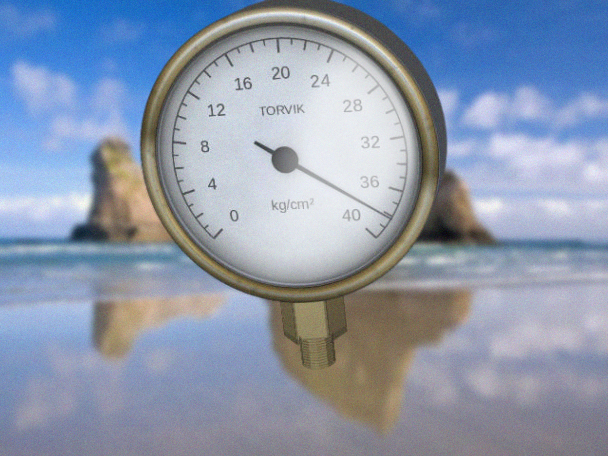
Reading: 38 kg/cm²
